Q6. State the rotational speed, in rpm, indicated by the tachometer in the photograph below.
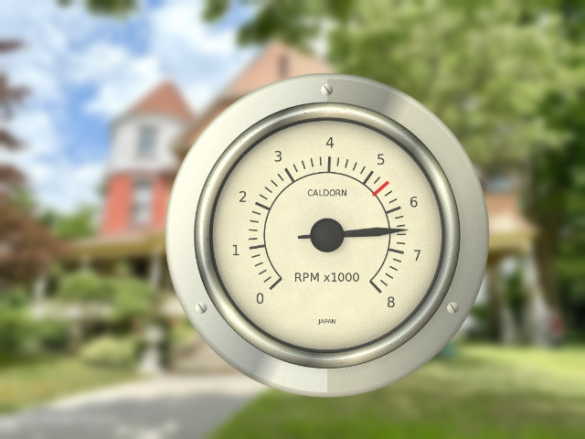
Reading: 6500 rpm
